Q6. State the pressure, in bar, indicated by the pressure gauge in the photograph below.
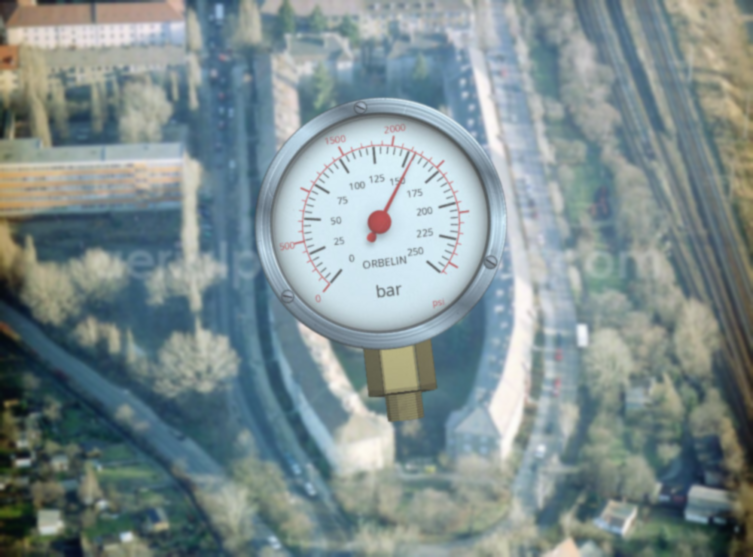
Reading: 155 bar
